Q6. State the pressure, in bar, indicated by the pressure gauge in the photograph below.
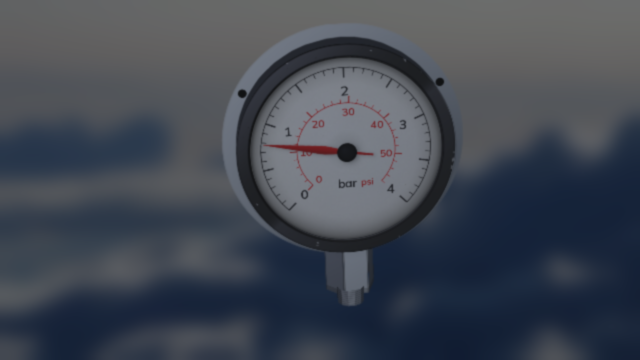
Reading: 0.8 bar
